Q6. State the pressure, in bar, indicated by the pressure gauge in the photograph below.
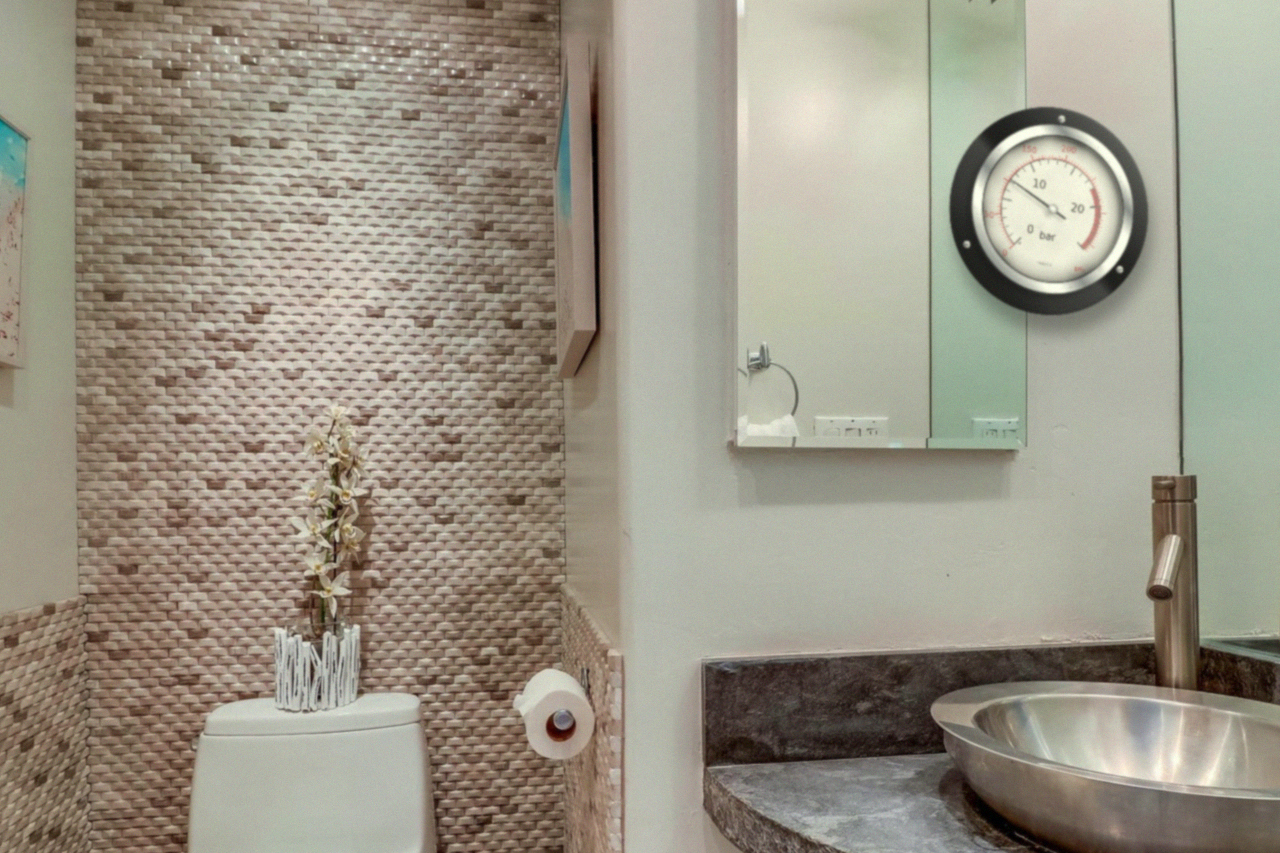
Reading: 7 bar
